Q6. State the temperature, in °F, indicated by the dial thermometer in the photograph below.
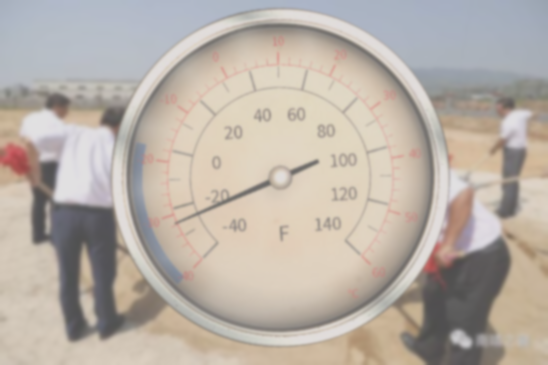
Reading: -25 °F
